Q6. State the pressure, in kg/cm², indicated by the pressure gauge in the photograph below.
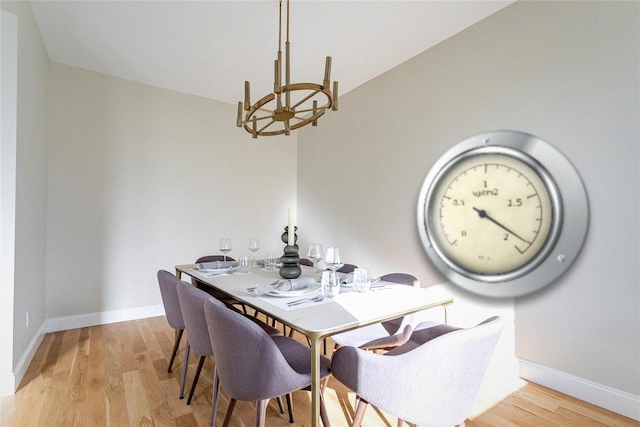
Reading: 1.9 kg/cm²
